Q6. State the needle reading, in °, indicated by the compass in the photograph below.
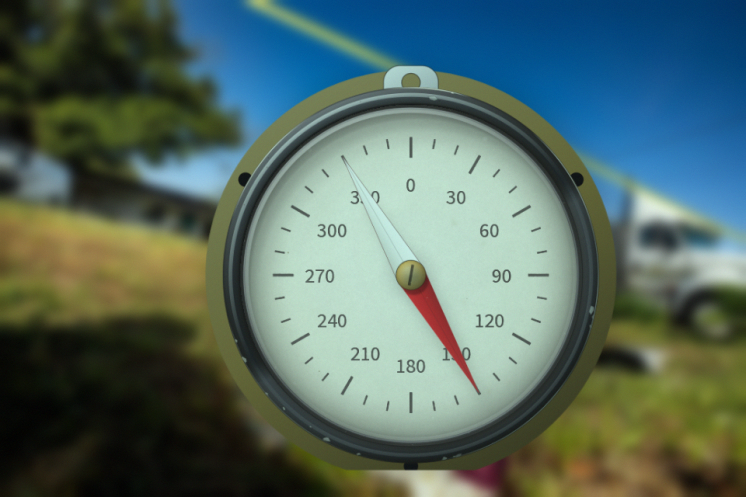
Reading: 150 °
